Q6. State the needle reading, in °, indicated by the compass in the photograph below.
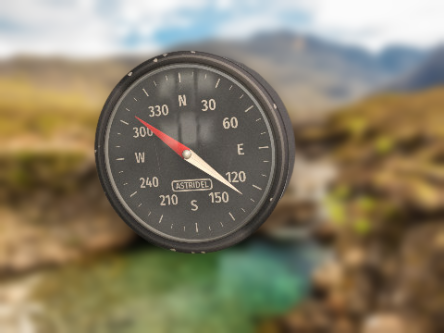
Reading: 310 °
